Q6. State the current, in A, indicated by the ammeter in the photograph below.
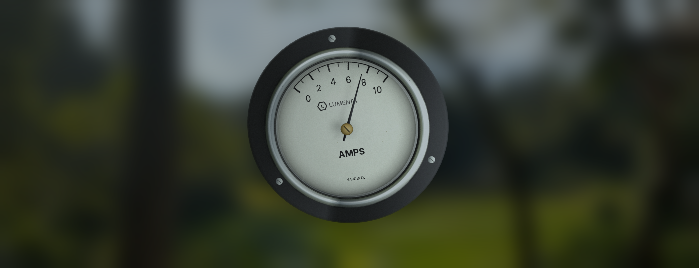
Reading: 7.5 A
